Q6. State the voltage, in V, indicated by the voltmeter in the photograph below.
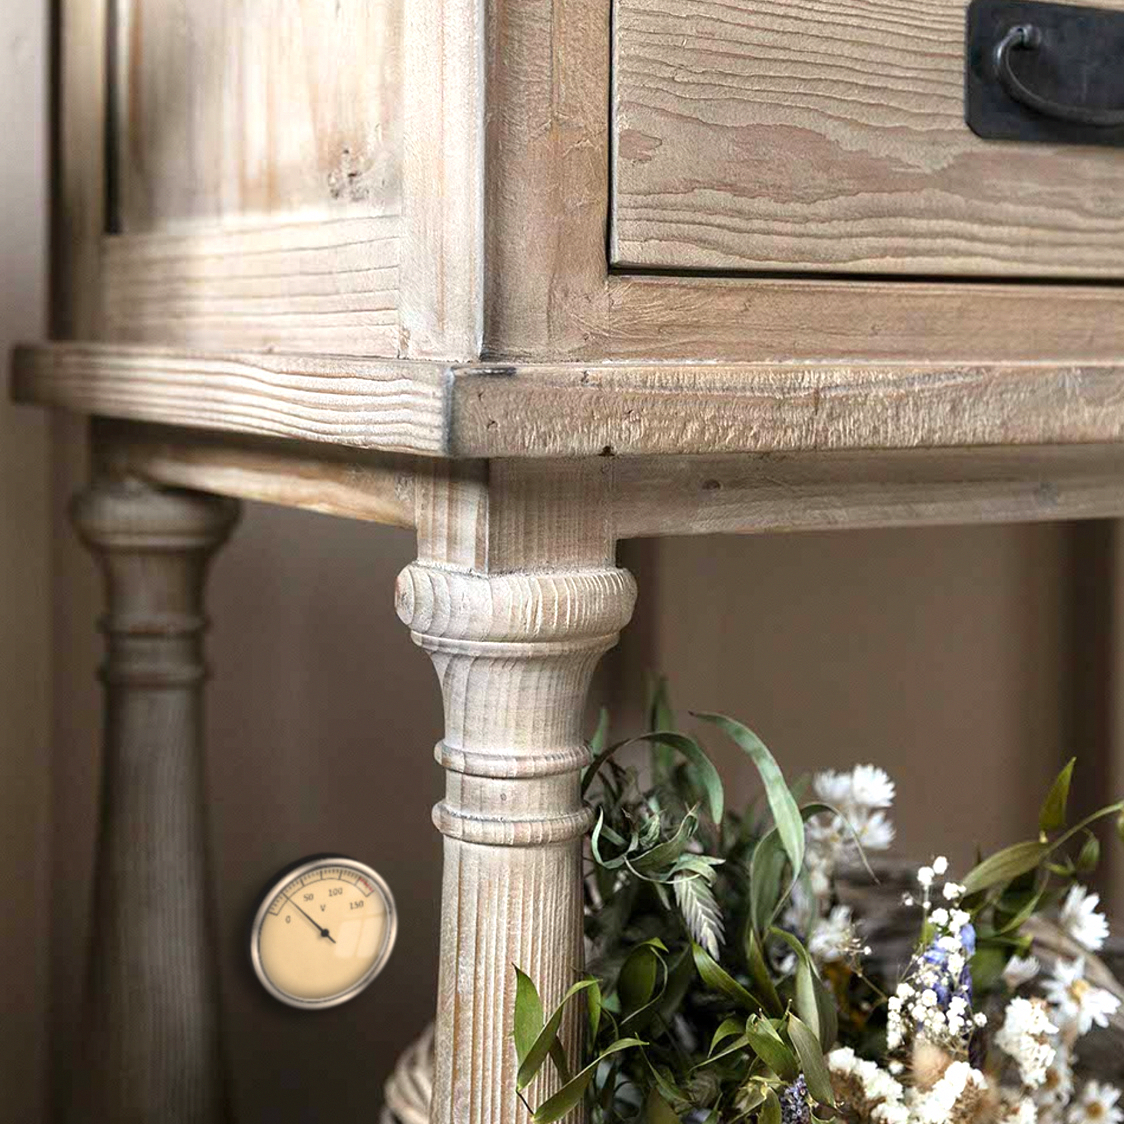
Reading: 25 V
